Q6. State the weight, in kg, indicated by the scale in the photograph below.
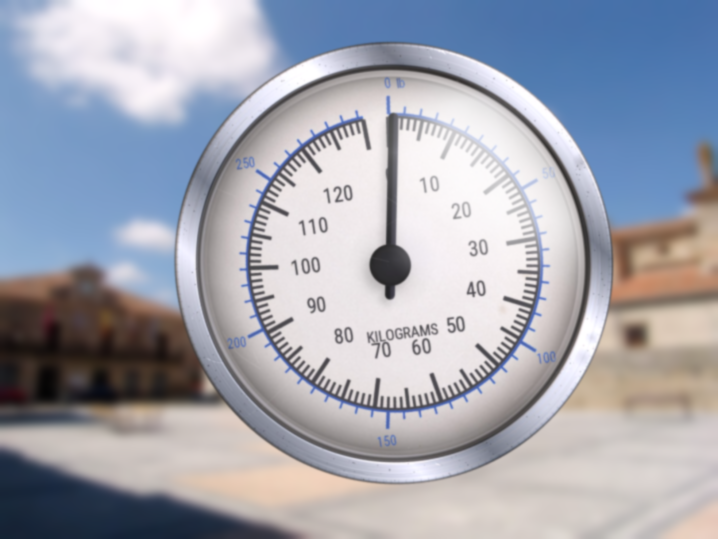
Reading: 1 kg
